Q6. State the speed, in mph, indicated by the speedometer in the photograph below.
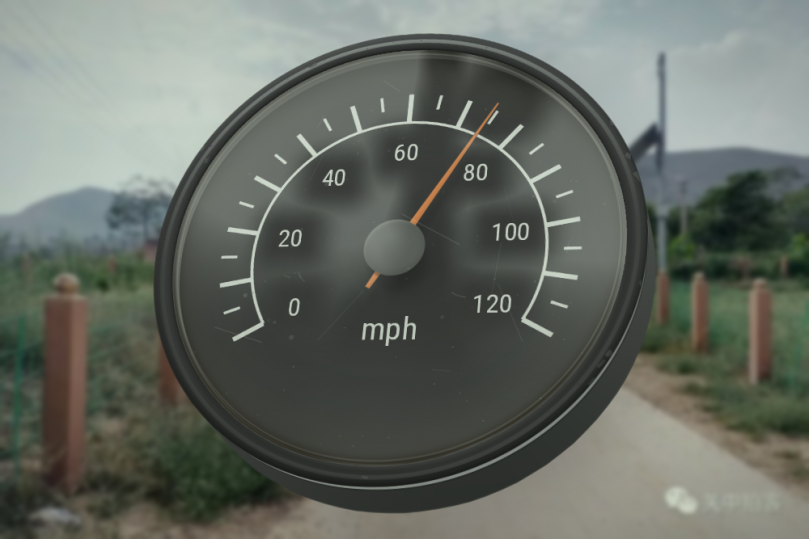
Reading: 75 mph
